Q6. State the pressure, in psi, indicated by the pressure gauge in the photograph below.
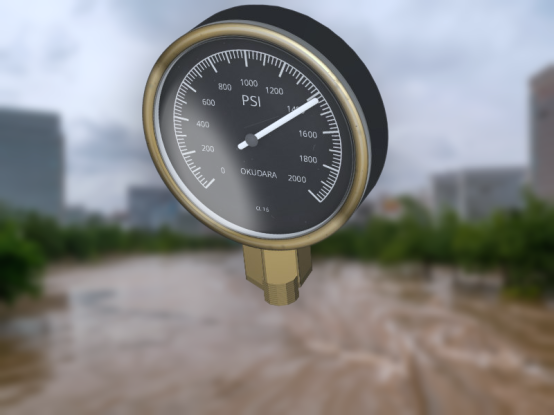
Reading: 1420 psi
